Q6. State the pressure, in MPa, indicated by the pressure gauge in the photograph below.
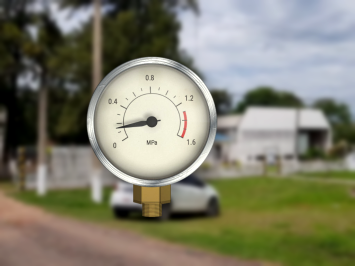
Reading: 0.15 MPa
